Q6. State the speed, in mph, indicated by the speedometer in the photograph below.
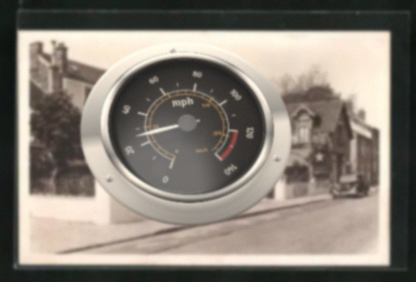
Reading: 25 mph
